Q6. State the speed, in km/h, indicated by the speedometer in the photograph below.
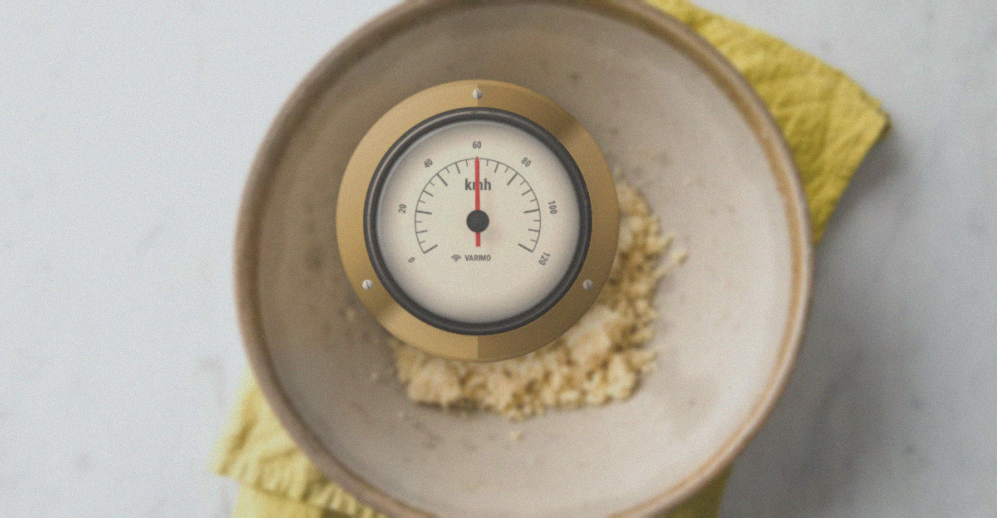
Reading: 60 km/h
